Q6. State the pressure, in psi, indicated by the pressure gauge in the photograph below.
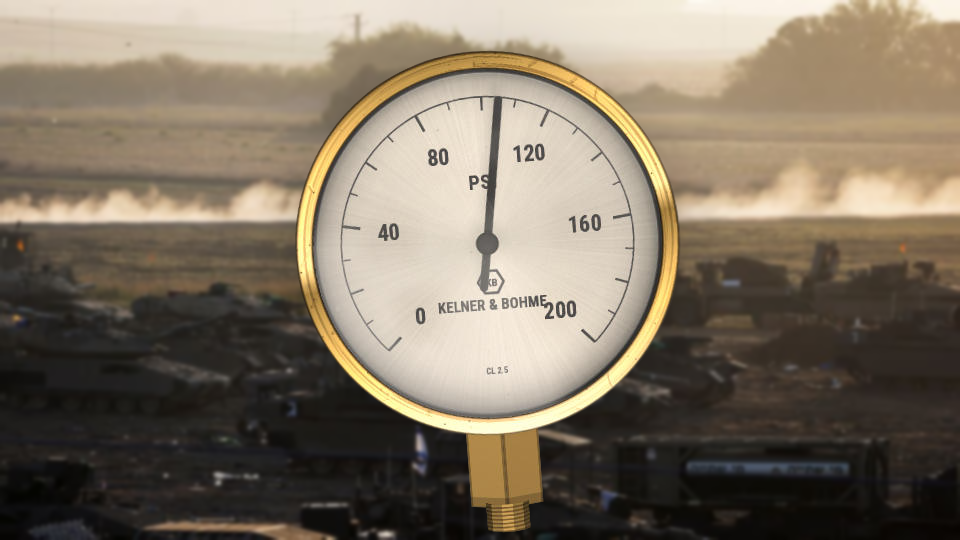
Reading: 105 psi
